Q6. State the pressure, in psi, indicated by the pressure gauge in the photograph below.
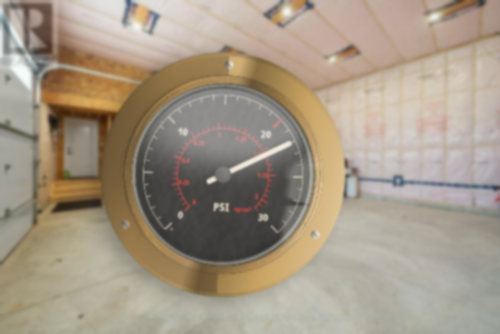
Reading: 22 psi
